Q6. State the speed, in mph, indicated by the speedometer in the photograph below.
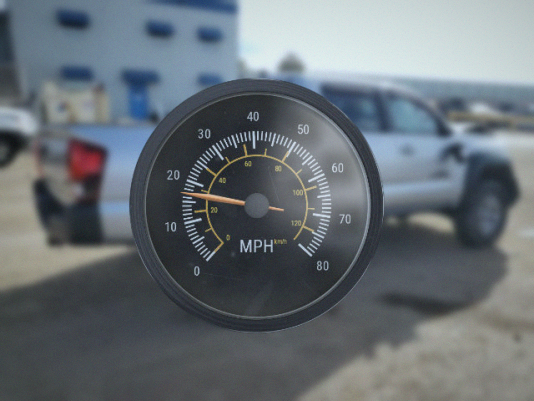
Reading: 17 mph
